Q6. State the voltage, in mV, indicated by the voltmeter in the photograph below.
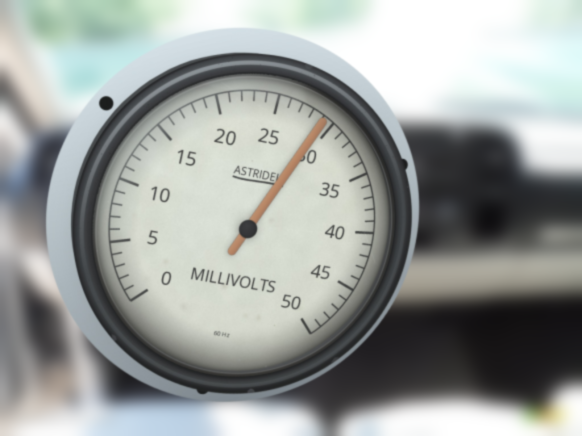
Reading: 29 mV
